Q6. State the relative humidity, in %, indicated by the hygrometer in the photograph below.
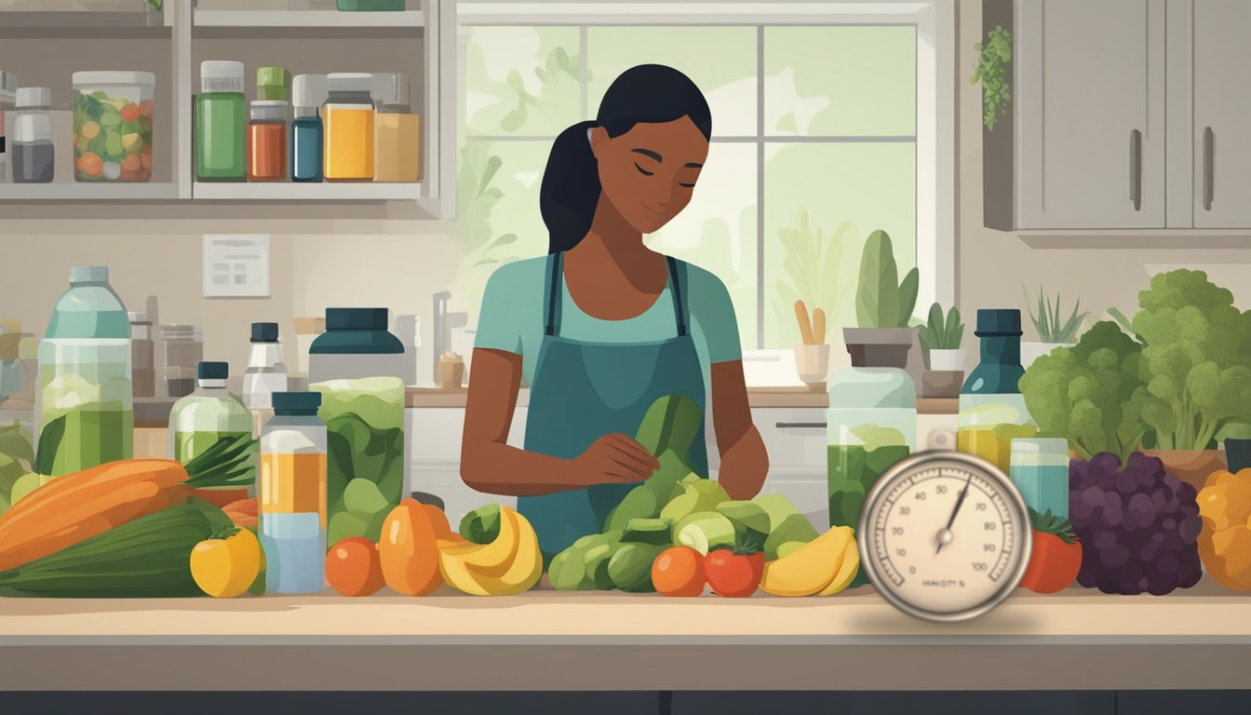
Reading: 60 %
